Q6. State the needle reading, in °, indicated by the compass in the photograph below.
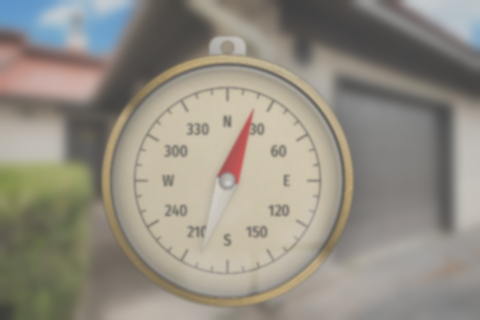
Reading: 20 °
